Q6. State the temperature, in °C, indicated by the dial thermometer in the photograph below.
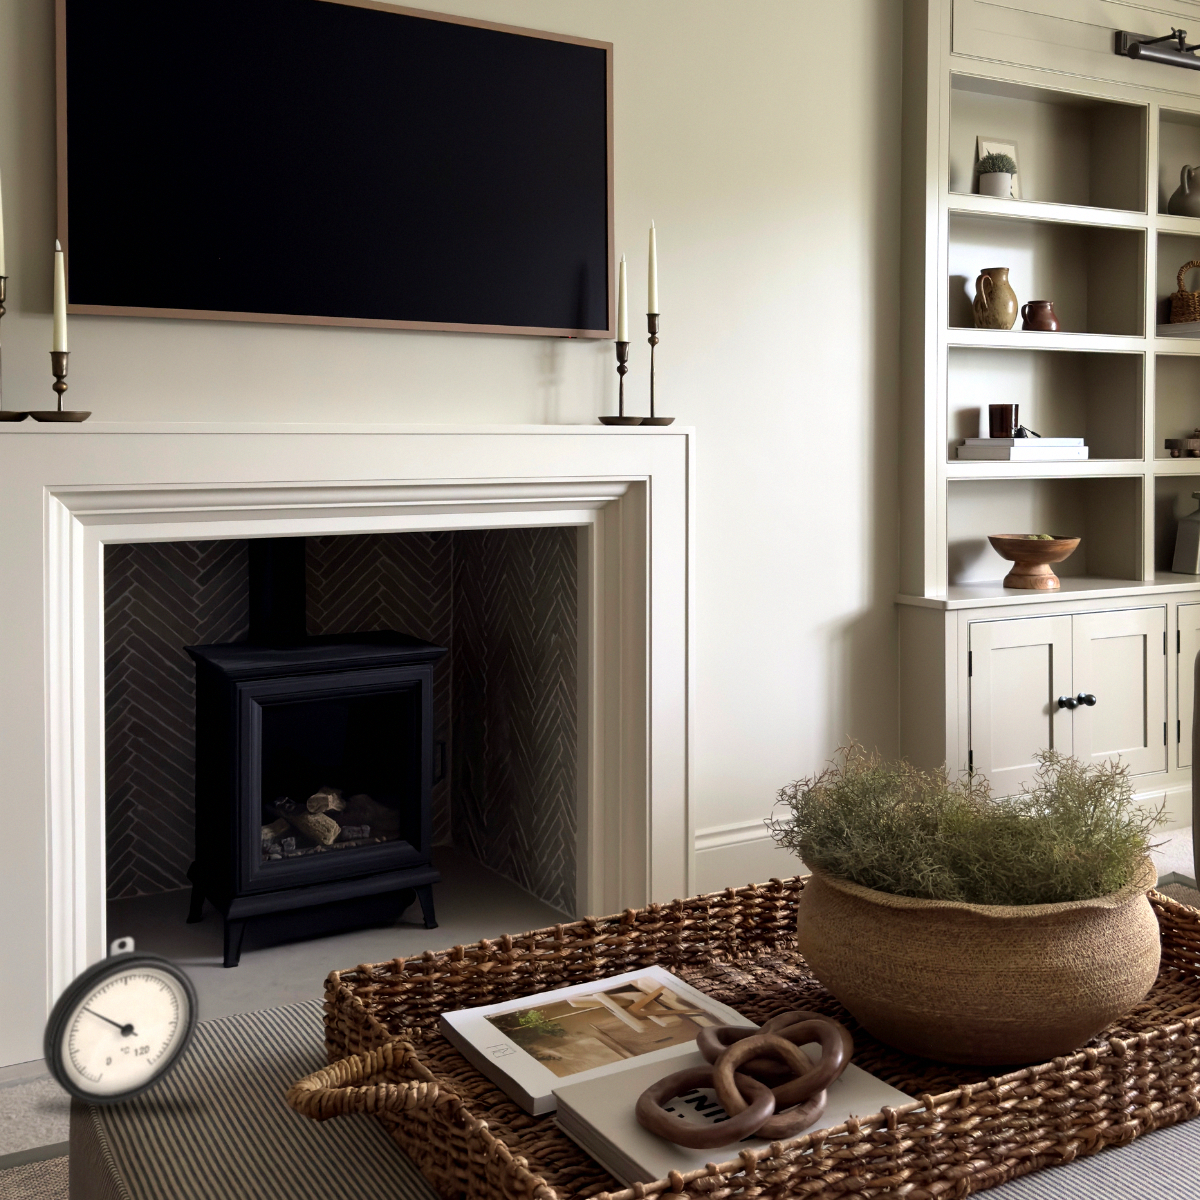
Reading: 40 °C
